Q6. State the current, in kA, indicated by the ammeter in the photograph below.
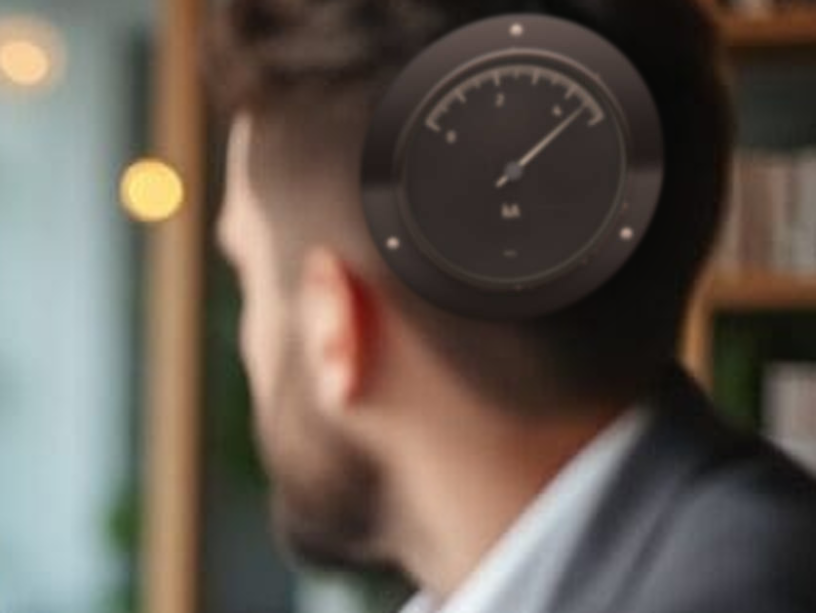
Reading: 4.5 kA
